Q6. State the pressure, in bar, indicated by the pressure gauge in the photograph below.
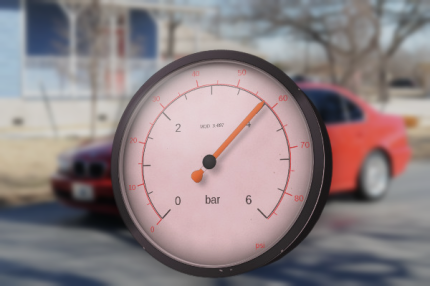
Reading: 4 bar
